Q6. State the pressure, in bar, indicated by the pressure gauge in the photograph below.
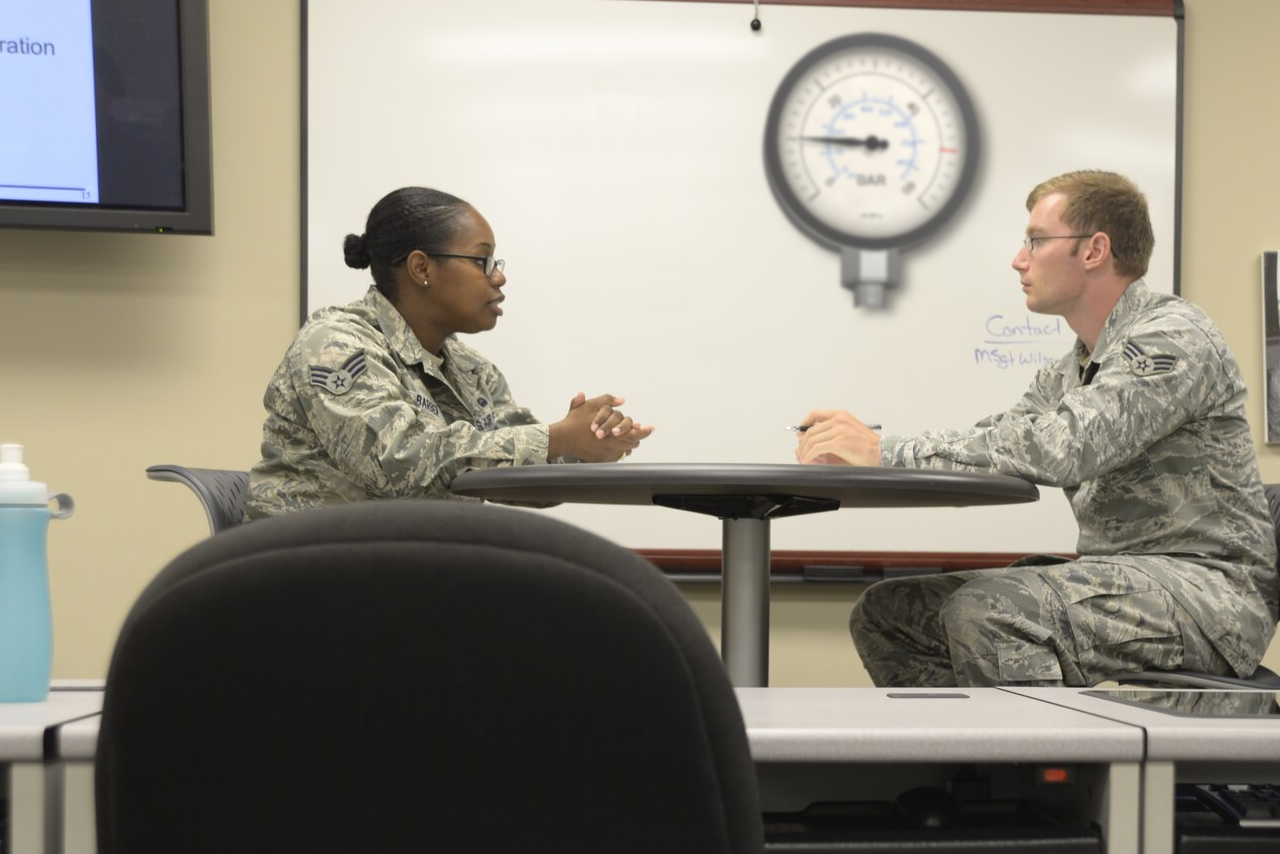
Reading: 10 bar
